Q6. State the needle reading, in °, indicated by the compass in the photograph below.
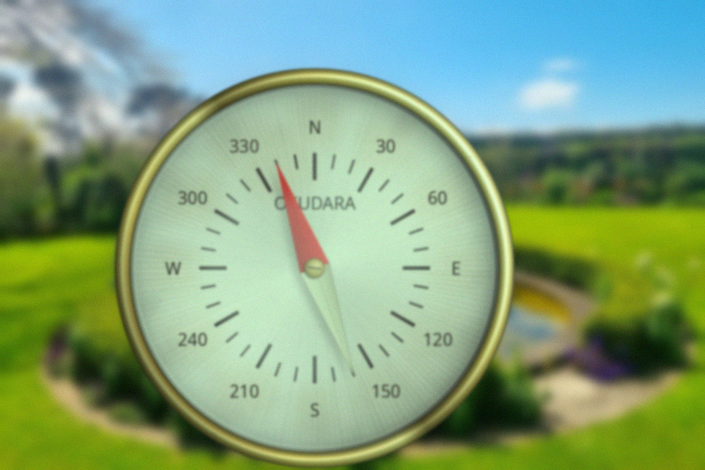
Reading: 340 °
